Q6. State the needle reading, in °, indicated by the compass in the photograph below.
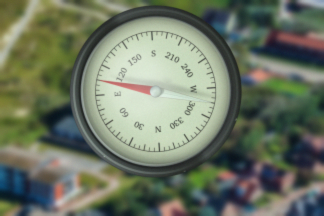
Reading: 105 °
